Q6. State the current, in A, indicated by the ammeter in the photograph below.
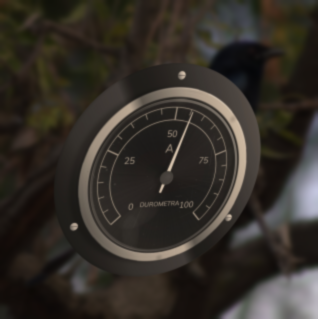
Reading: 55 A
